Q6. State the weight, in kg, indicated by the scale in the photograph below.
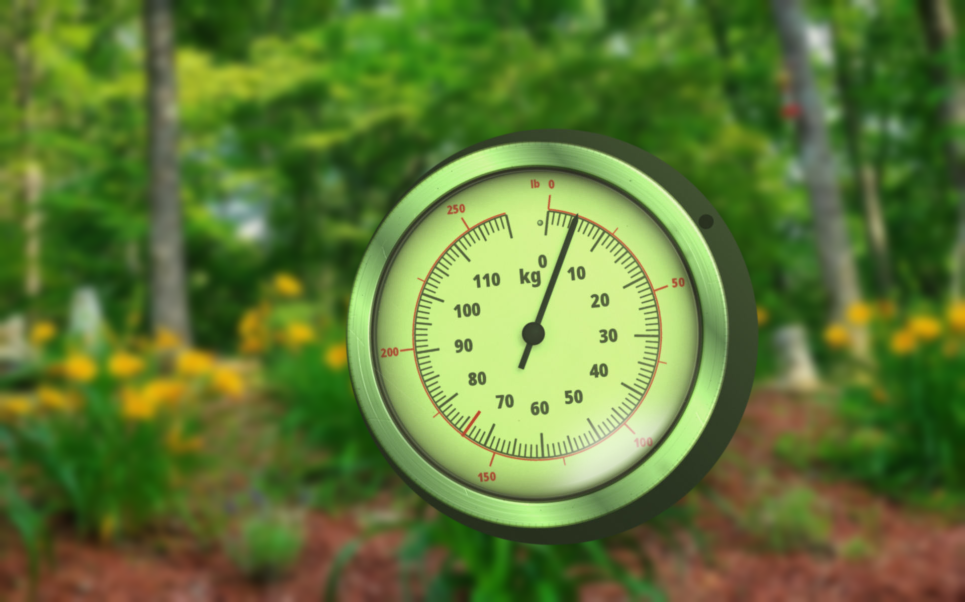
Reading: 5 kg
